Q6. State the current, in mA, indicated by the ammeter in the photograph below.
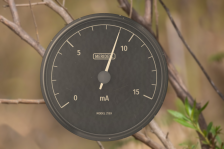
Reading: 9 mA
